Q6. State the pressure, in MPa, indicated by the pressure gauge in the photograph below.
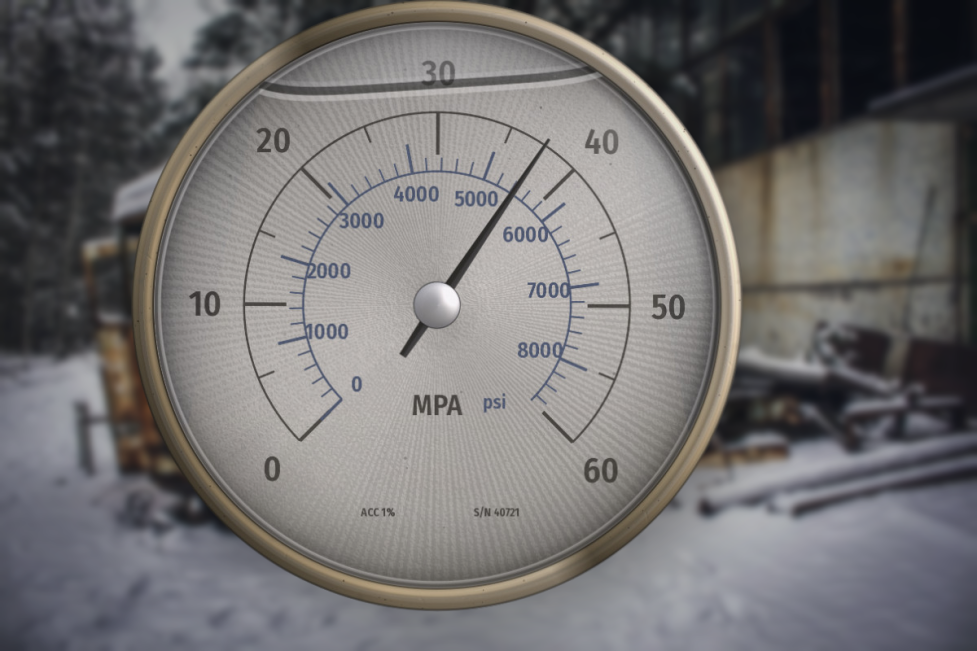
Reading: 37.5 MPa
